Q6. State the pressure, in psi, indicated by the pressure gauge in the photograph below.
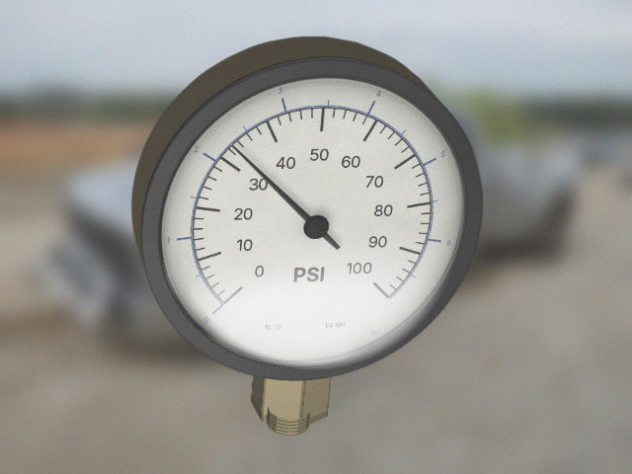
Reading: 33 psi
